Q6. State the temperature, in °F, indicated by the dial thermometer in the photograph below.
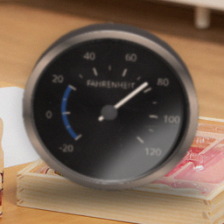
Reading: 75 °F
